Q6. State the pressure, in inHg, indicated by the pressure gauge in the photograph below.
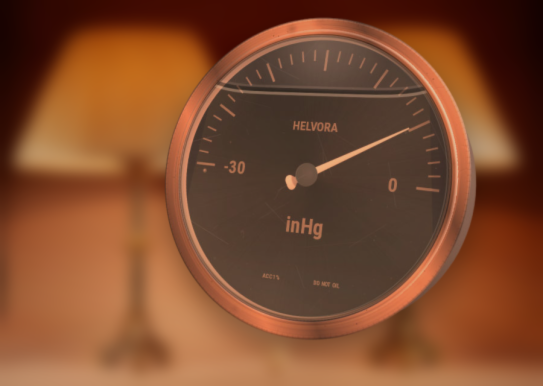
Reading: -5 inHg
